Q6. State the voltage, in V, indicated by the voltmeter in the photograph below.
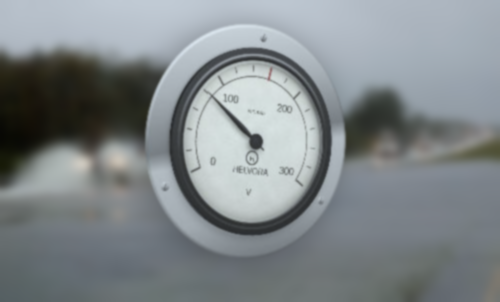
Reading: 80 V
